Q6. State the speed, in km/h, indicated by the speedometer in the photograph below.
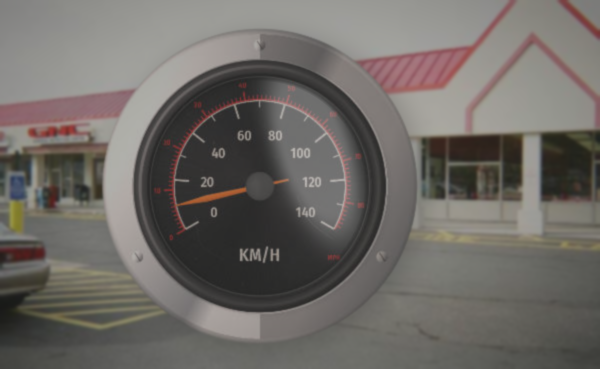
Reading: 10 km/h
